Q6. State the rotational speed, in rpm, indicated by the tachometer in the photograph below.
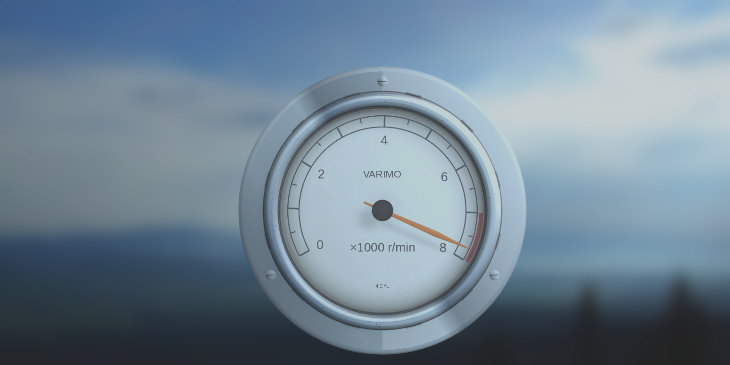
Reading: 7750 rpm
